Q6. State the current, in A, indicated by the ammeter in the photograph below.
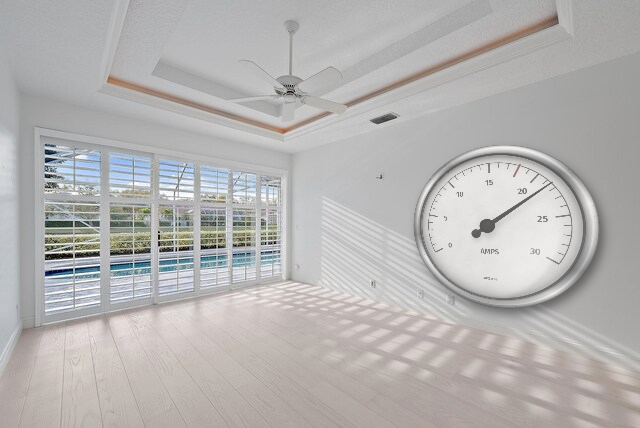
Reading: 21.5 A
